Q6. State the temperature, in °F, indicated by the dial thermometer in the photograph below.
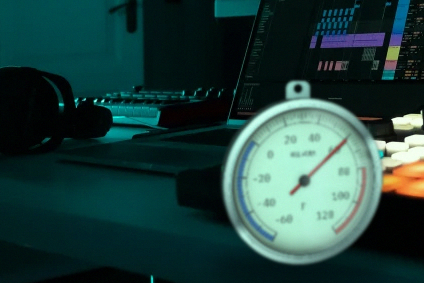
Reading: 60 °F
